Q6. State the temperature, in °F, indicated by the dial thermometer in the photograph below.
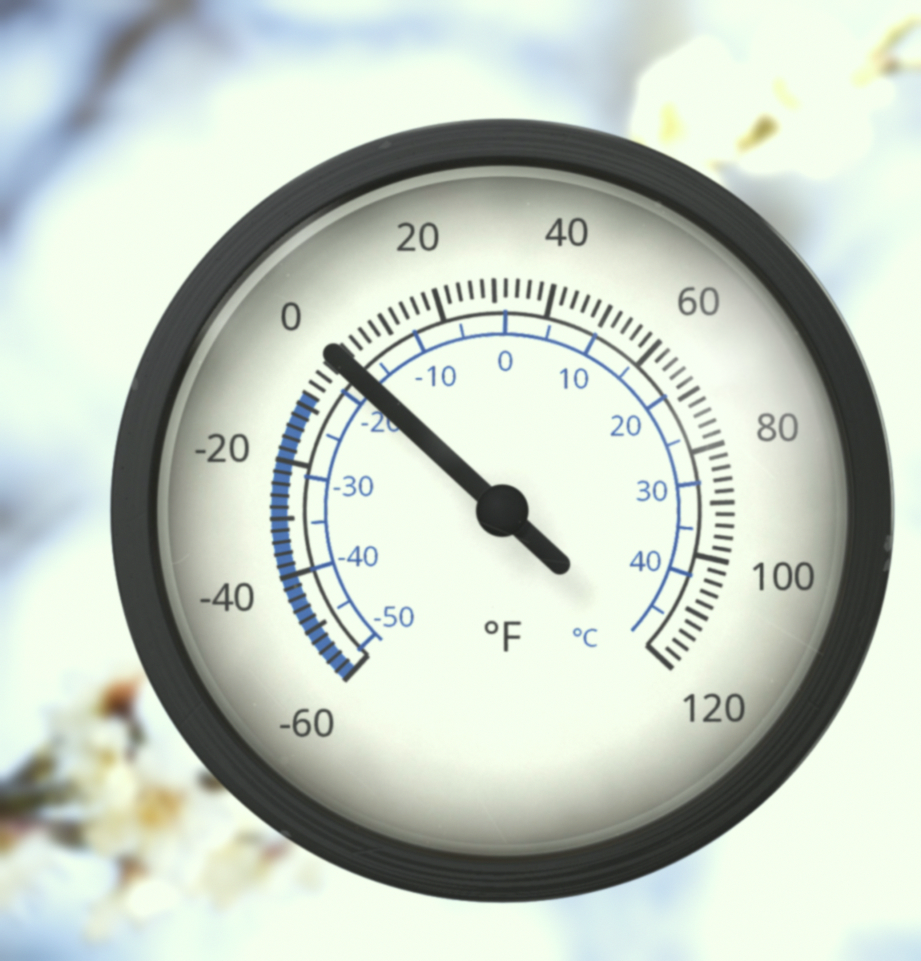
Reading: 0 °F
